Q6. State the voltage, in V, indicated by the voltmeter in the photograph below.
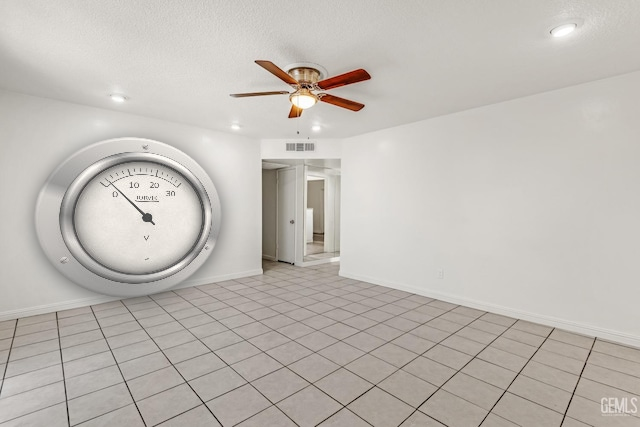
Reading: 2 V
